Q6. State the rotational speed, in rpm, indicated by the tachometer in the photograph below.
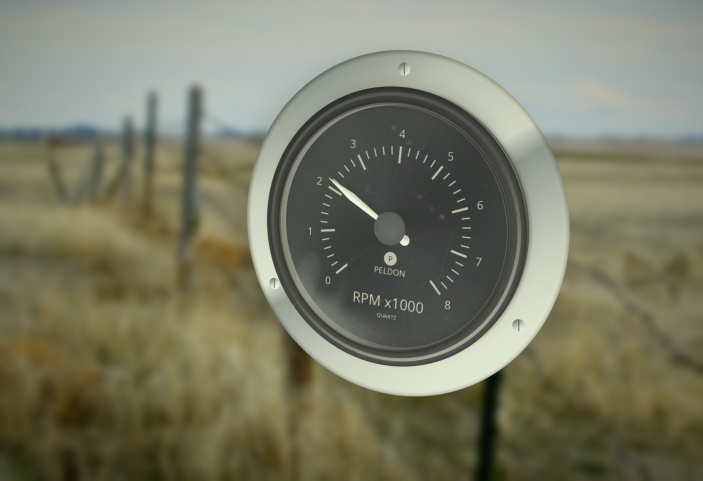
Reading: 2200 rpm
